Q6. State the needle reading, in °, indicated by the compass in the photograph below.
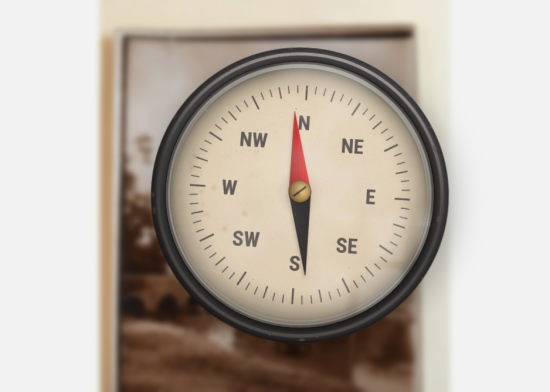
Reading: 352.5 °
